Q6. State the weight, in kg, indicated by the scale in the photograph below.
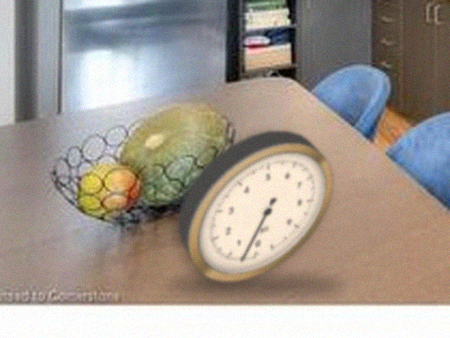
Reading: 0.5 kg
